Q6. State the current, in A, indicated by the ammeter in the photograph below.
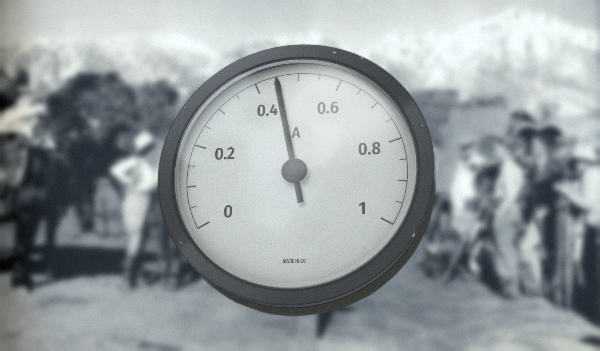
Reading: 0.45 A
